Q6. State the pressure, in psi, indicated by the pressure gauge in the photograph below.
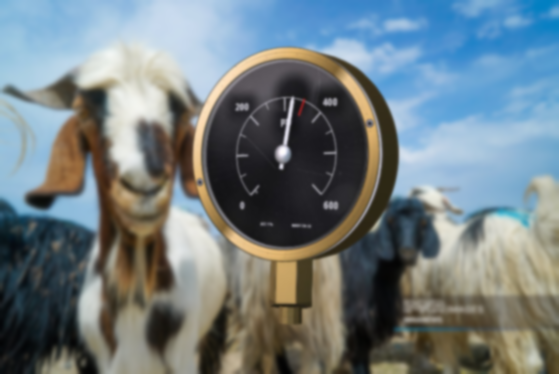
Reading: 325 psi
